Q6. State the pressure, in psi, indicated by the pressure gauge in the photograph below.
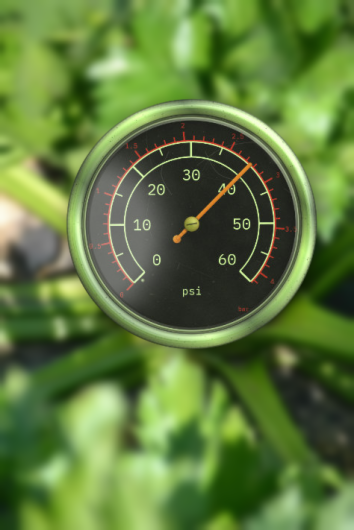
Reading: 40 psi
